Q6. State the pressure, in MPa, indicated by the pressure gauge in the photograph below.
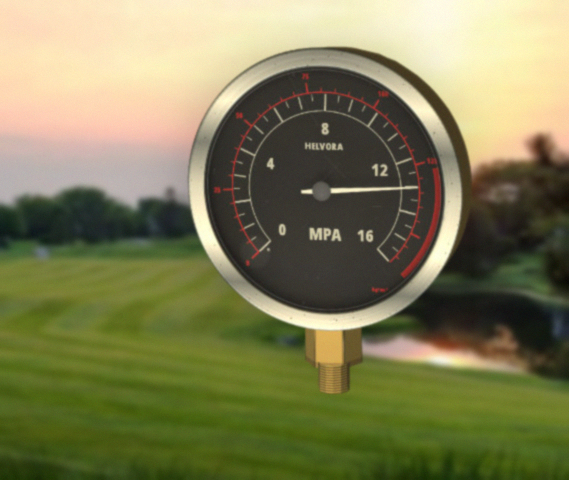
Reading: 13 MPa
